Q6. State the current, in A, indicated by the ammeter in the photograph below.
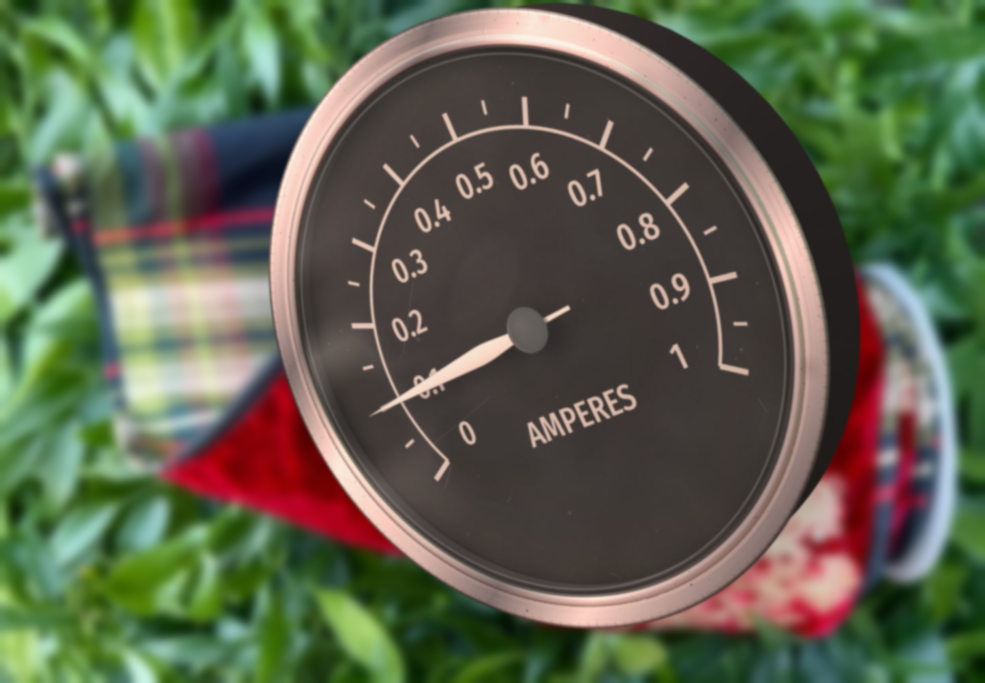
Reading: 0.1 A
